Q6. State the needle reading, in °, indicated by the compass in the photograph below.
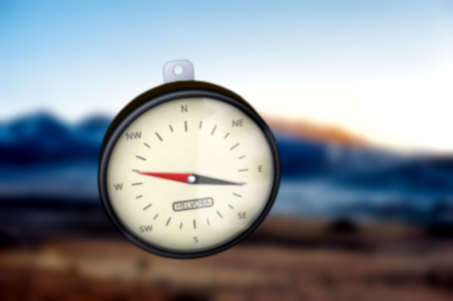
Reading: 285 °
